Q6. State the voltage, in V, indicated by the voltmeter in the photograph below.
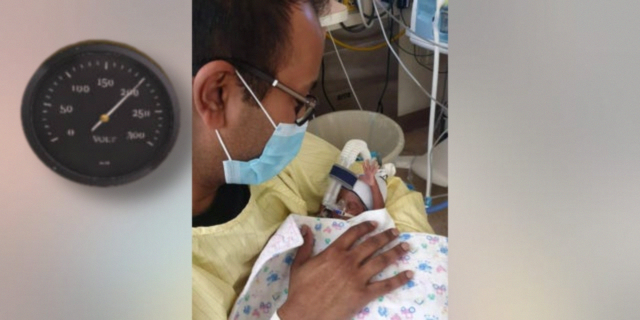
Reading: 200 V
